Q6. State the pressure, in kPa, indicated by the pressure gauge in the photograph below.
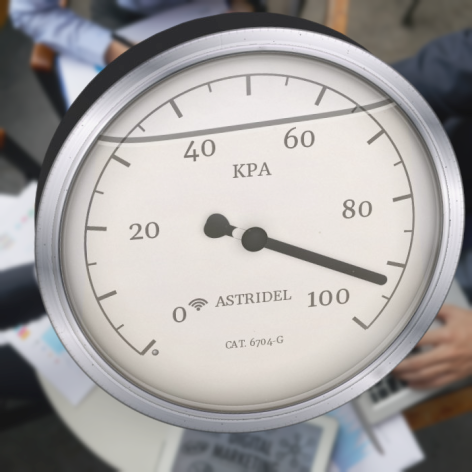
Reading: 92.5 kPa
